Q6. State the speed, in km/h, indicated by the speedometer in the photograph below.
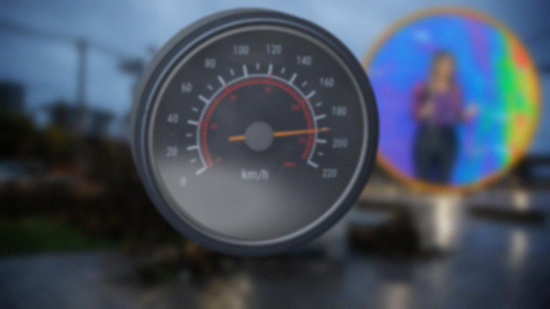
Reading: 190 km/h
